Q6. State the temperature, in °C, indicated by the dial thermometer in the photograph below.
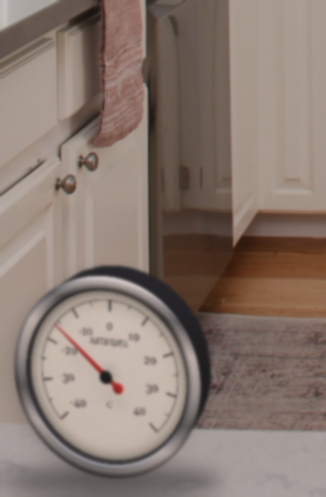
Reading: -15 °C
